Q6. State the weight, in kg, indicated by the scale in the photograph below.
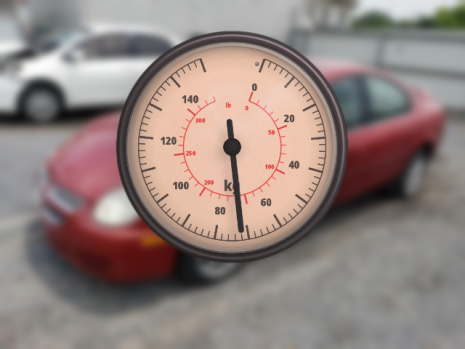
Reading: 72 kg
